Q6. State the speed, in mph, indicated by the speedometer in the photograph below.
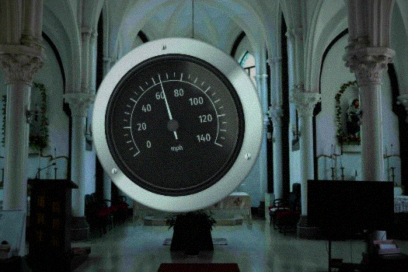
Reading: 65 mph
